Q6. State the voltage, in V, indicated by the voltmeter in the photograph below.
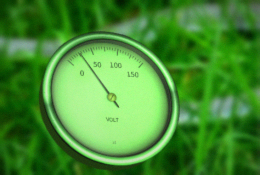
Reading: 25 V
